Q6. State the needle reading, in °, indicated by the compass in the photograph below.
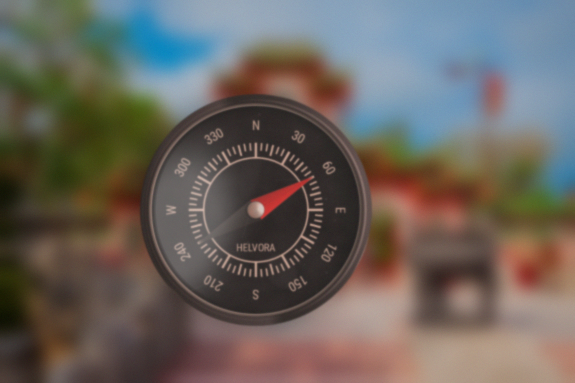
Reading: 60 °
